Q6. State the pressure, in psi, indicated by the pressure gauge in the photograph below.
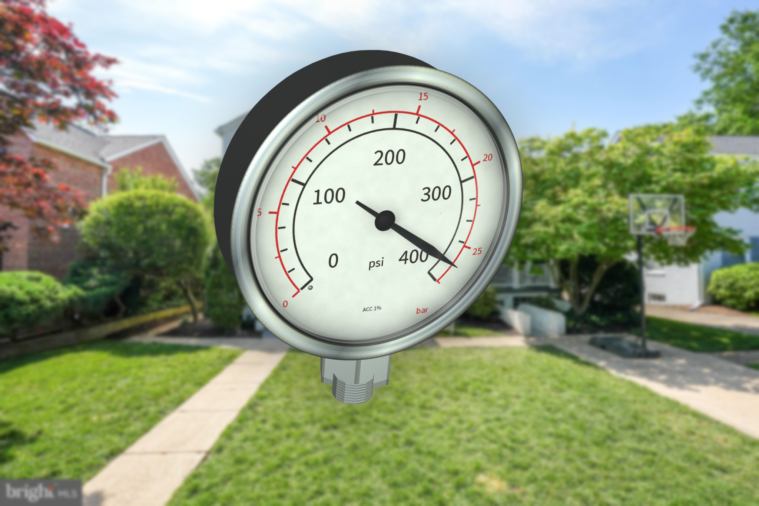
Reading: 380 psi
